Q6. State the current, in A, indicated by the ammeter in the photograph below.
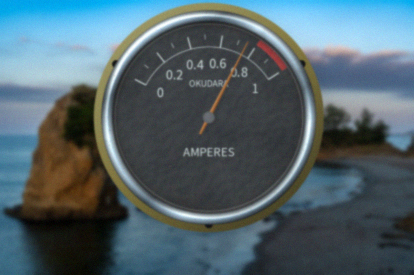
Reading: 0.75 A
